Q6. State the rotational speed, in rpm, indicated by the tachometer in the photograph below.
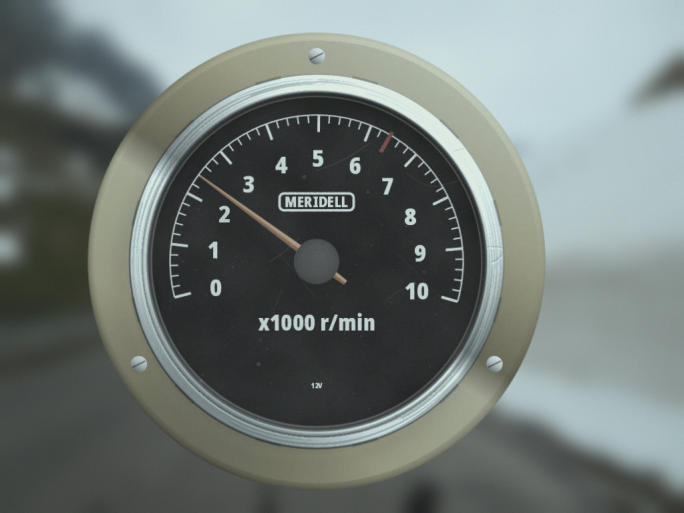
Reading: 2400 rpm
